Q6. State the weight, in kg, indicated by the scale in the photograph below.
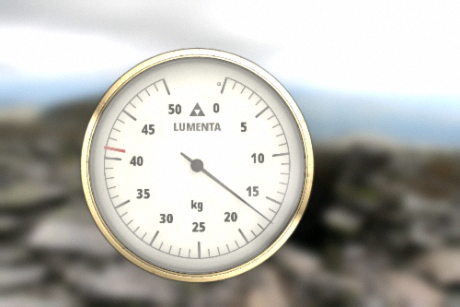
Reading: 17 kg
